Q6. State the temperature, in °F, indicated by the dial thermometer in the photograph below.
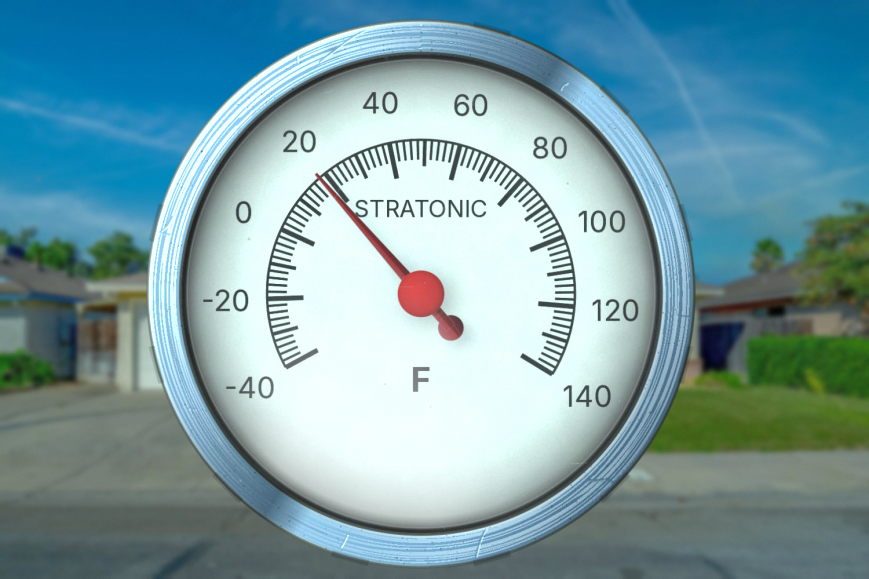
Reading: 18 °F
